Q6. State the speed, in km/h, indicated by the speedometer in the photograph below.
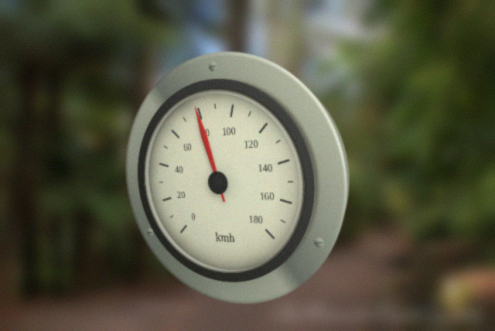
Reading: 80 km/h
